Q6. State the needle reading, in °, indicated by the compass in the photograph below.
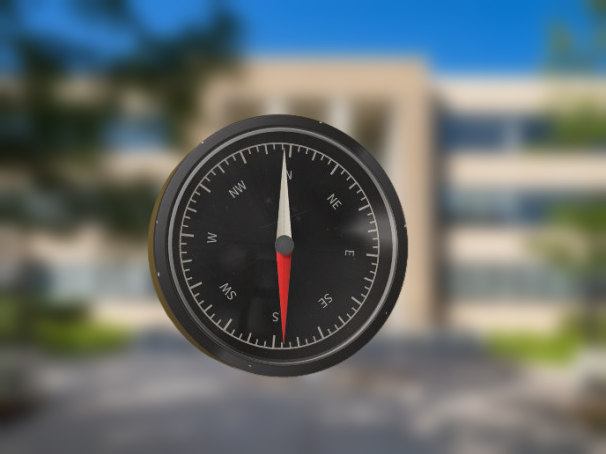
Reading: 175 °
